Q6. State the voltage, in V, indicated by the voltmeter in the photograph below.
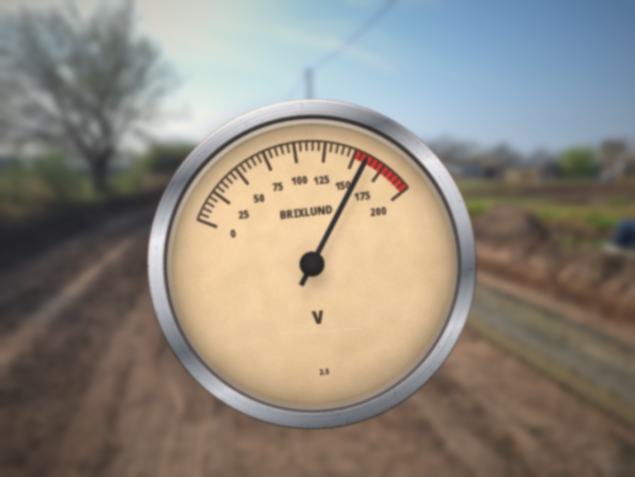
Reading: 160 V
